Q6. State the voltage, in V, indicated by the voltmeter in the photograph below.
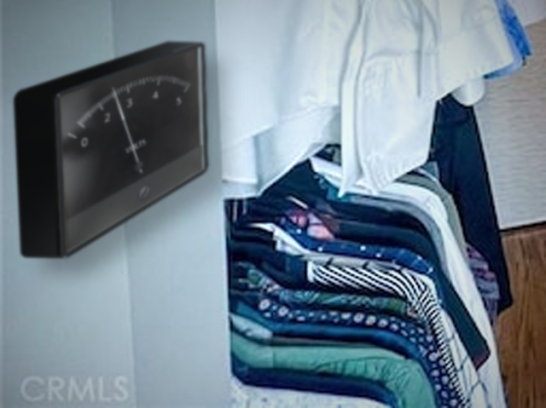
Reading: 2.5 V
